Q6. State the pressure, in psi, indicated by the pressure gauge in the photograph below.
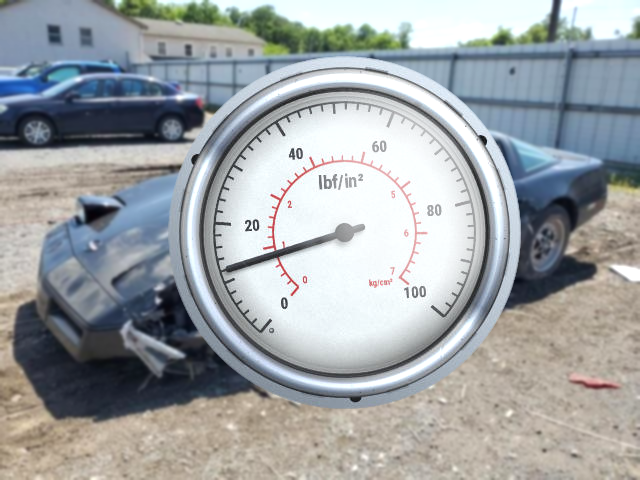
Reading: 12 psi
